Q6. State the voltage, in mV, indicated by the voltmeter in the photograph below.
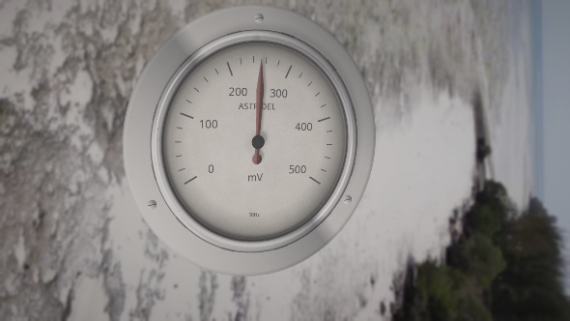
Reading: 250 mV
